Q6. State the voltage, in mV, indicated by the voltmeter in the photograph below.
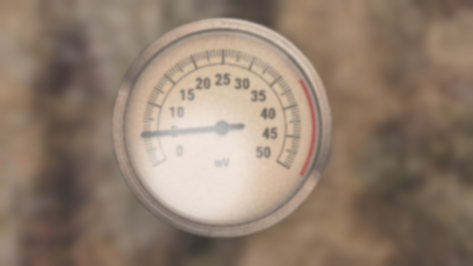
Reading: 5 mV
